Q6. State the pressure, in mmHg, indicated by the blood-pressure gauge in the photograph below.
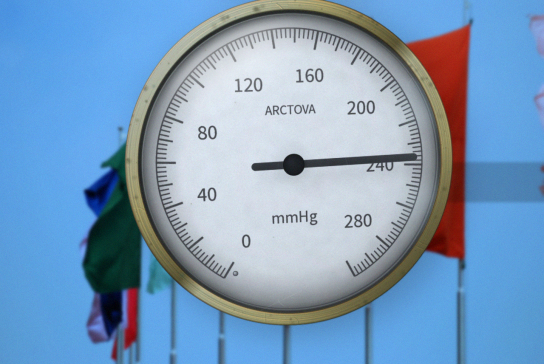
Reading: 236 mmHg
